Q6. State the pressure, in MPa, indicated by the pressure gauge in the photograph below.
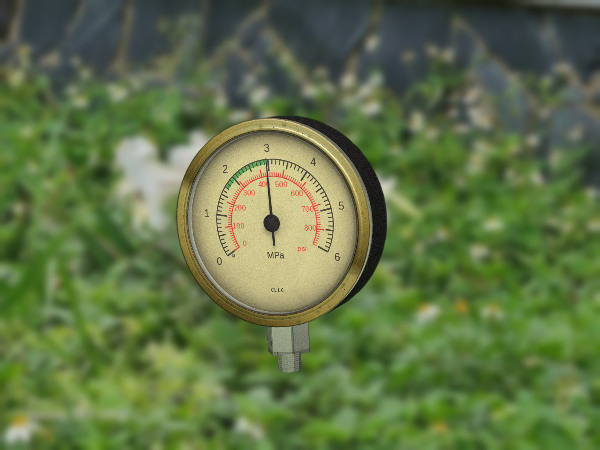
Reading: 3 MPa
